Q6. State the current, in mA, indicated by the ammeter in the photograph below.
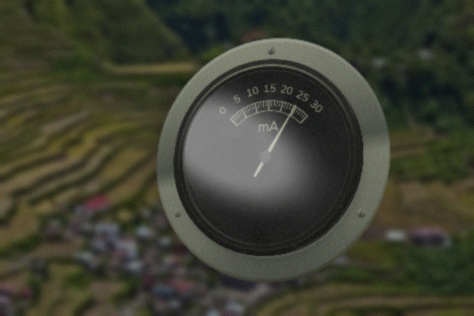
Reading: 25 mA
